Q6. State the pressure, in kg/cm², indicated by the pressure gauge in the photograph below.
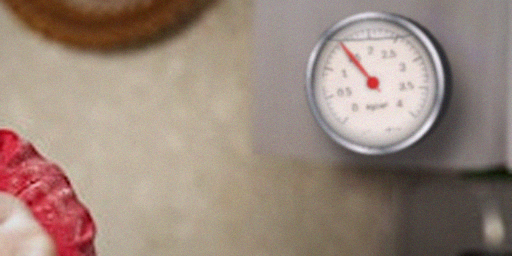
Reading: 1.5 kg/cm²
